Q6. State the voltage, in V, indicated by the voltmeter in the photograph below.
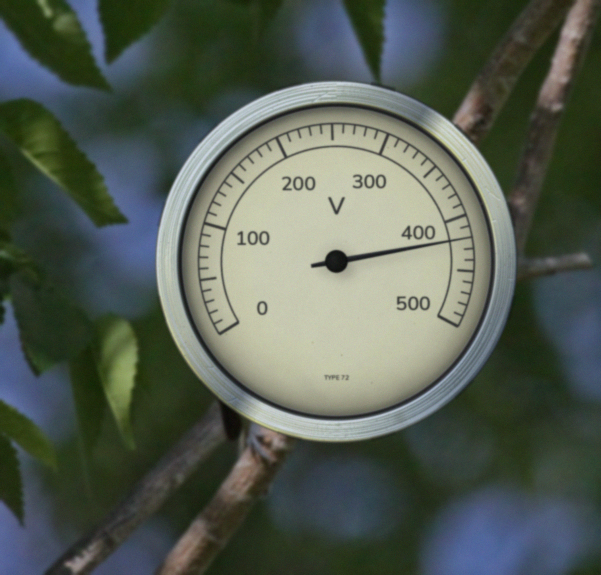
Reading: 420 V
